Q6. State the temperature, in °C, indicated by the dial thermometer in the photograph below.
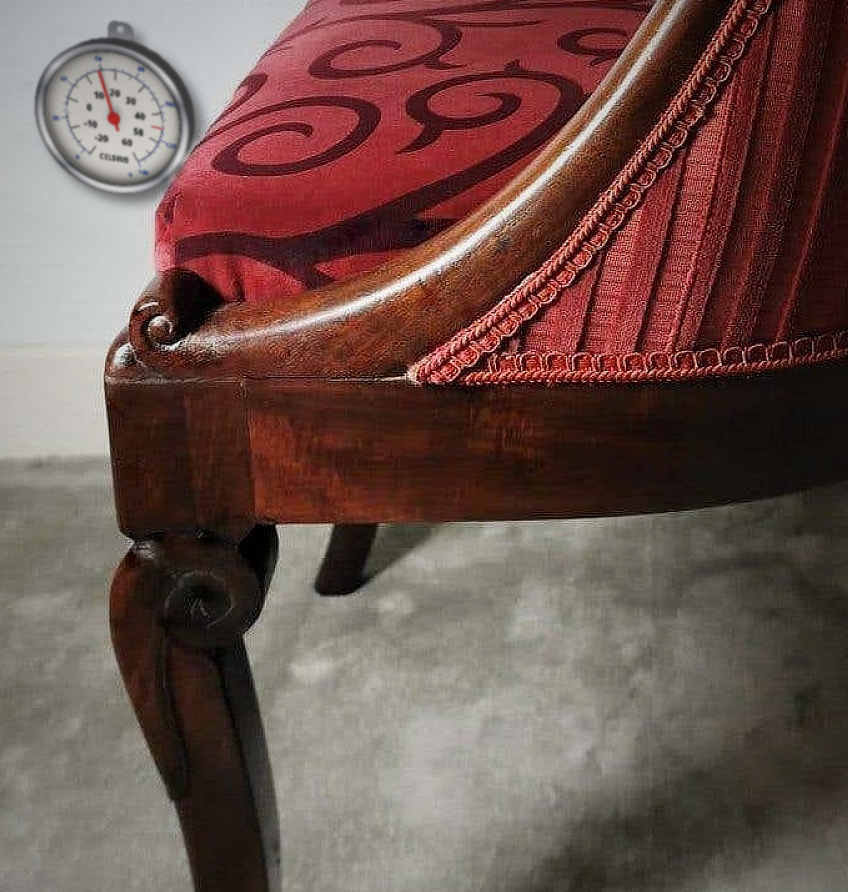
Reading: 15 °C
